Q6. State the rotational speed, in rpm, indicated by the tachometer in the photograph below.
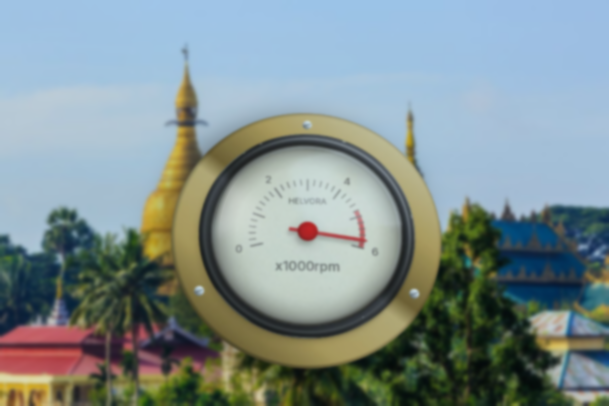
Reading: 5800 rpm
